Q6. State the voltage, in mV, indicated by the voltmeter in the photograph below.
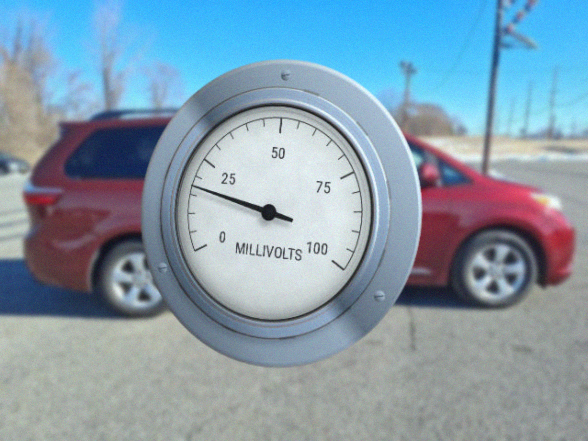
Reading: 17.5 mV
